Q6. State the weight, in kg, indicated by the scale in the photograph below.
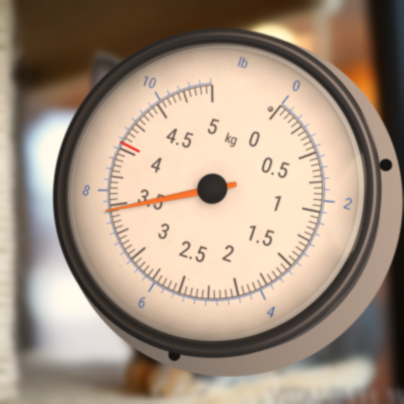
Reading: 3.45 kg
